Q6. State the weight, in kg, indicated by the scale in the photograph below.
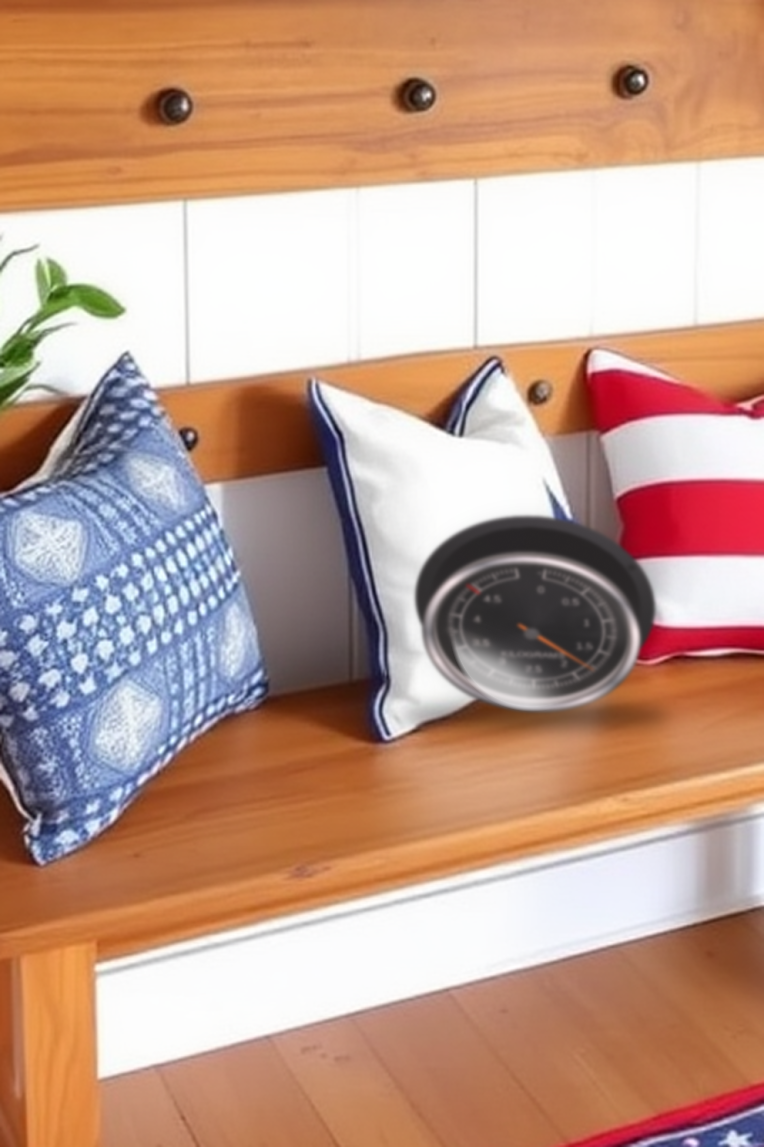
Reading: 1.75 kg
